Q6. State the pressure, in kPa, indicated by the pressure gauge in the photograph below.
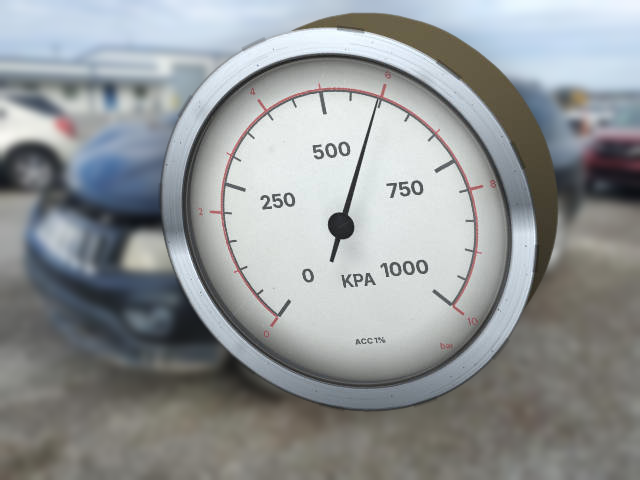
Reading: 600 kPa
